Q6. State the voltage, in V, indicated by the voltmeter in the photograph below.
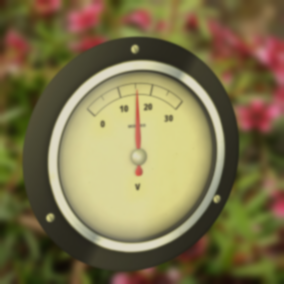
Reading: 15 V
